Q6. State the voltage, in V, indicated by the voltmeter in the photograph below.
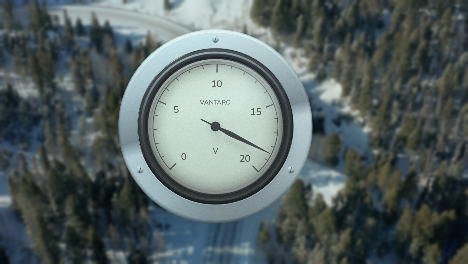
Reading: 18.5 V
